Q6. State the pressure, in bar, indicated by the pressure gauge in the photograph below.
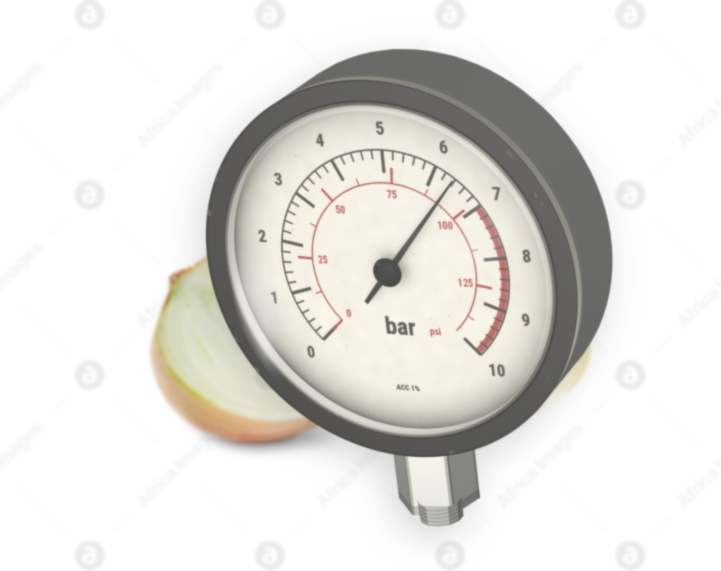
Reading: 6.4 bar
